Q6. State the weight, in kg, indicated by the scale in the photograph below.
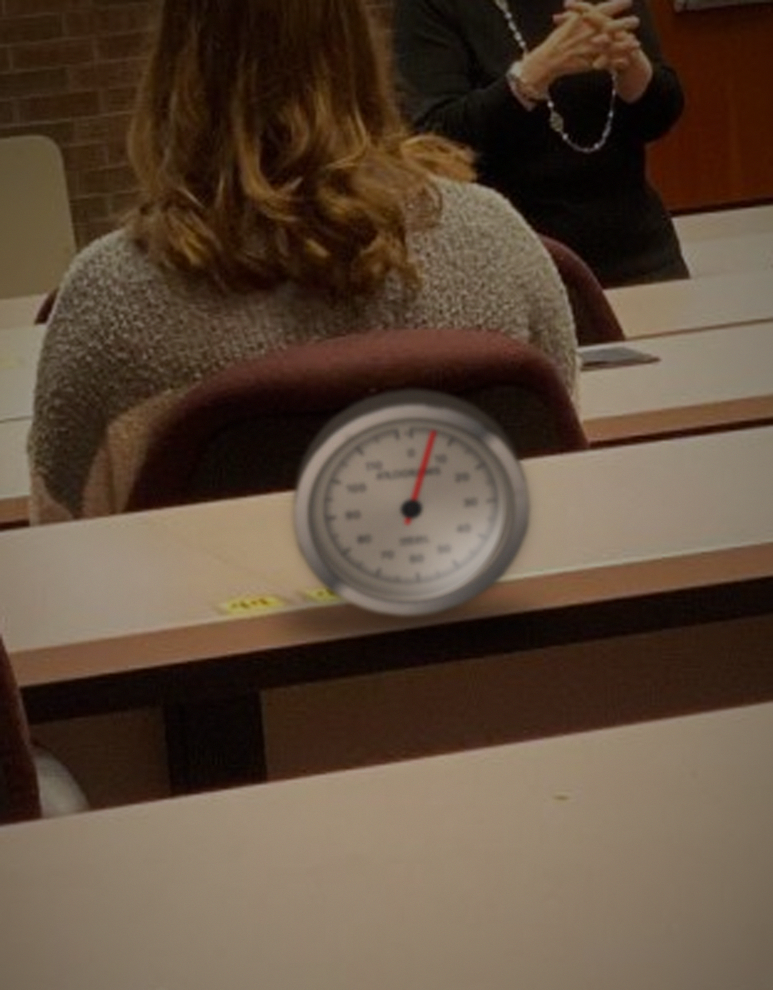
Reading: 5 kg
